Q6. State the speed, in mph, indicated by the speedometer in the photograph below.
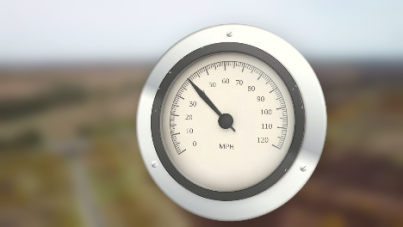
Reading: 40 mph
